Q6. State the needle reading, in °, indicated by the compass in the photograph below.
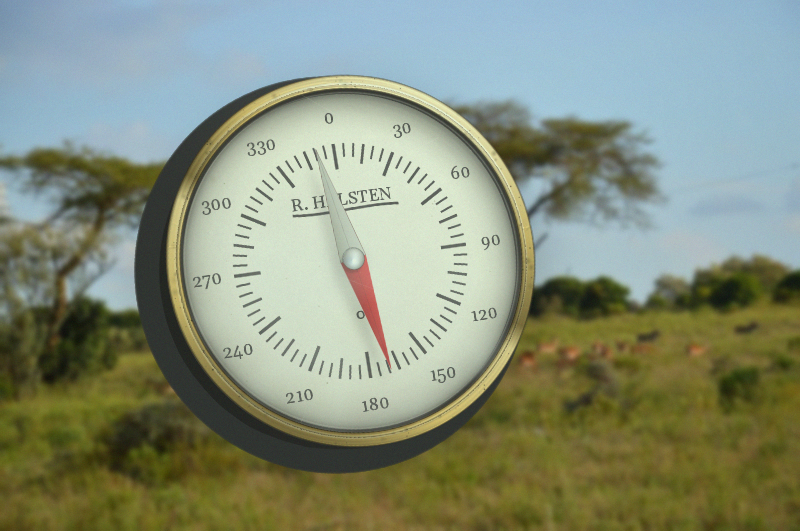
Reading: 170 °
